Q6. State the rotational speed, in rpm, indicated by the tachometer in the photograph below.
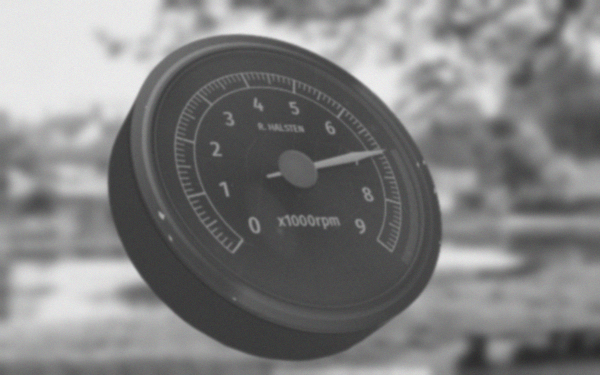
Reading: 7000 rpm
